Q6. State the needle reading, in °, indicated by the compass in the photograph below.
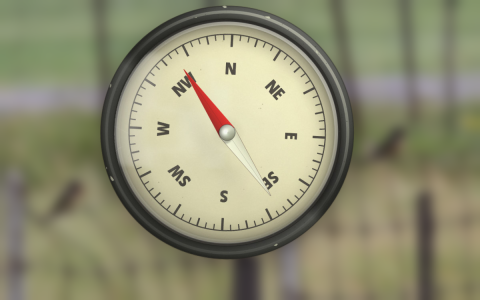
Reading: 322.5 °
